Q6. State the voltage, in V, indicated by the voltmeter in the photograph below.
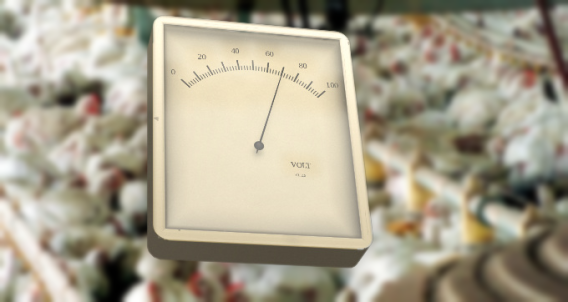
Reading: 70 V
